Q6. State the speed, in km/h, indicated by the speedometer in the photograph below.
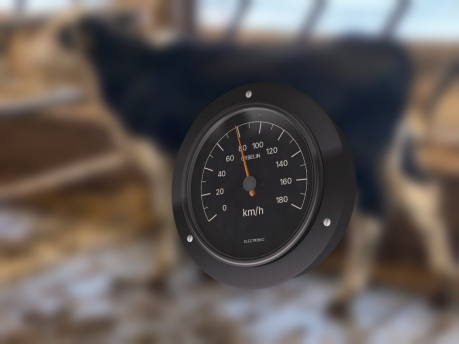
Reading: 80 km/h
